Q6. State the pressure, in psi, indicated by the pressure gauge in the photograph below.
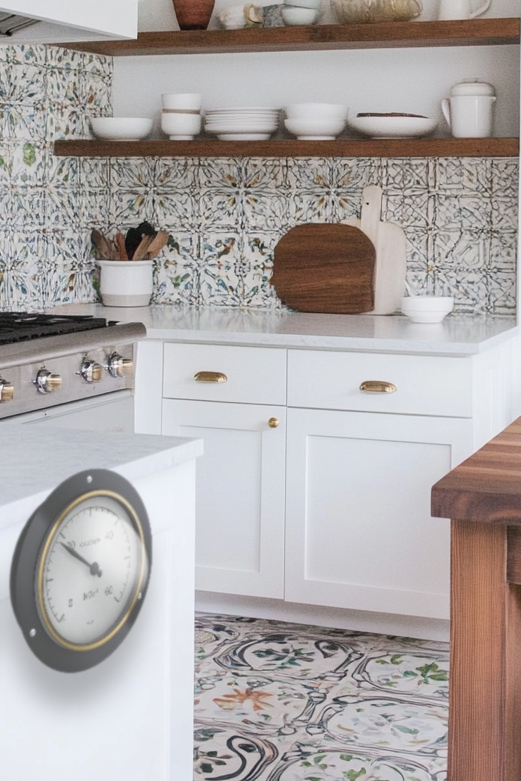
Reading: 18 psi
